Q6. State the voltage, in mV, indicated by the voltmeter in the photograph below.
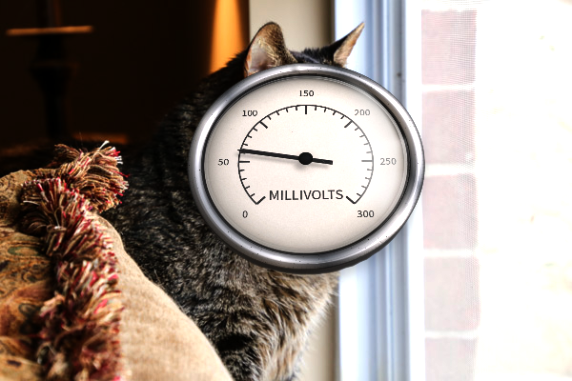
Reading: 60 mV
